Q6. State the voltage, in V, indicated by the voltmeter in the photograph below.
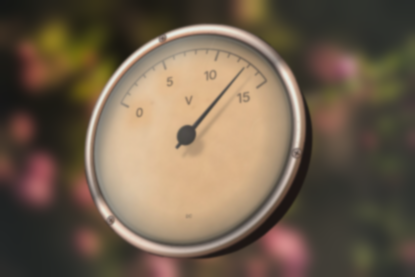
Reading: 13 V
